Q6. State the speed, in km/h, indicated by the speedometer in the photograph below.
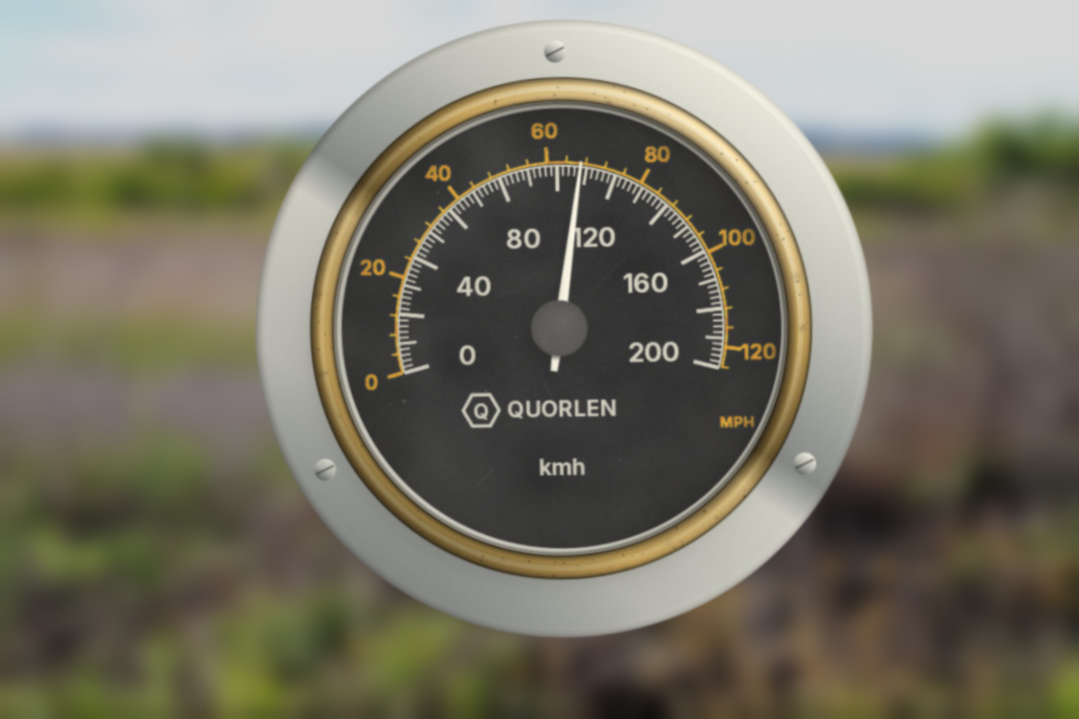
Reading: 108 km/h
